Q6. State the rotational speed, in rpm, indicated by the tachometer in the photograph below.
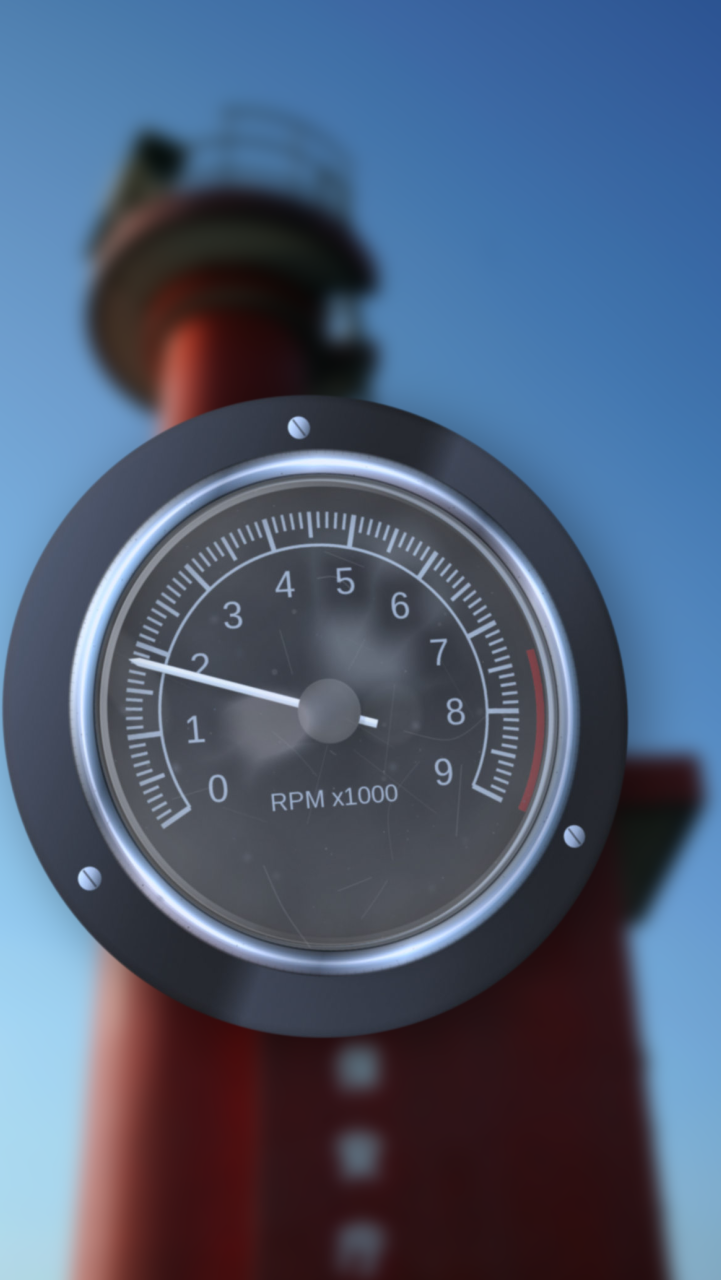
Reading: 1800 rpm
